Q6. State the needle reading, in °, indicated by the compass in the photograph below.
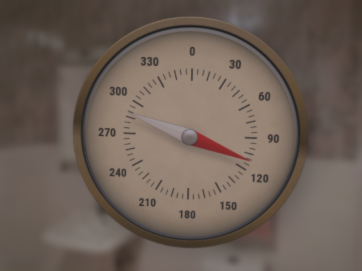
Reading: 110 °
